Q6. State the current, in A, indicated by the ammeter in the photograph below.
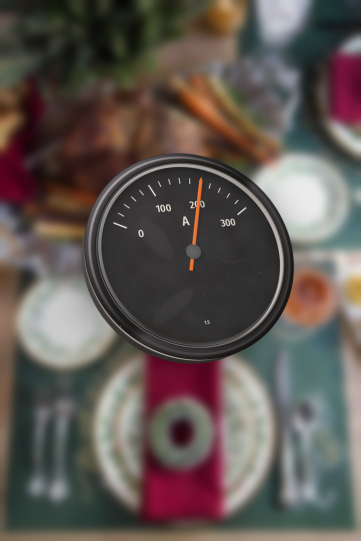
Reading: 200 A
